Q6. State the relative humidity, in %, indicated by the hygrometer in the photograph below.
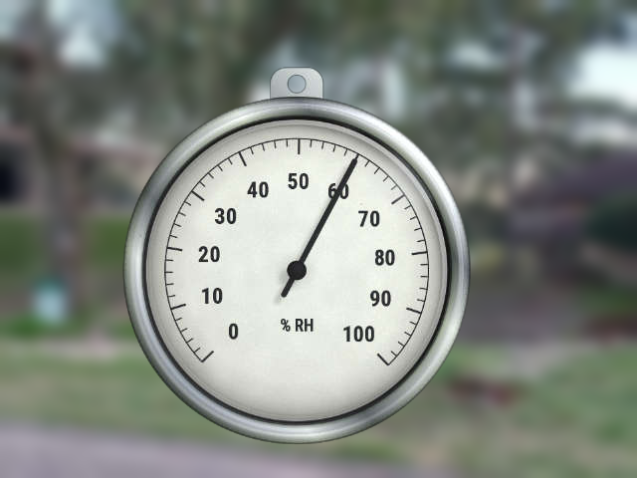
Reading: 60 %
